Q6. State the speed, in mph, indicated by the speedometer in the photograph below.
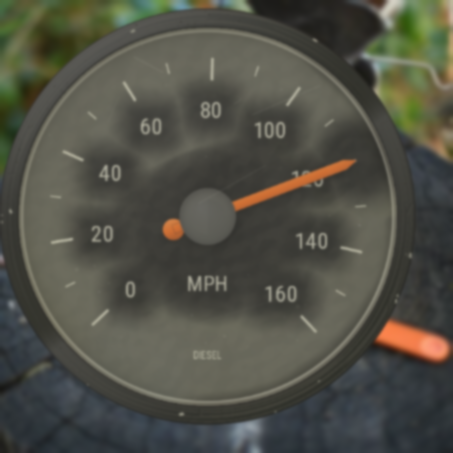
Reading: 120 mph
